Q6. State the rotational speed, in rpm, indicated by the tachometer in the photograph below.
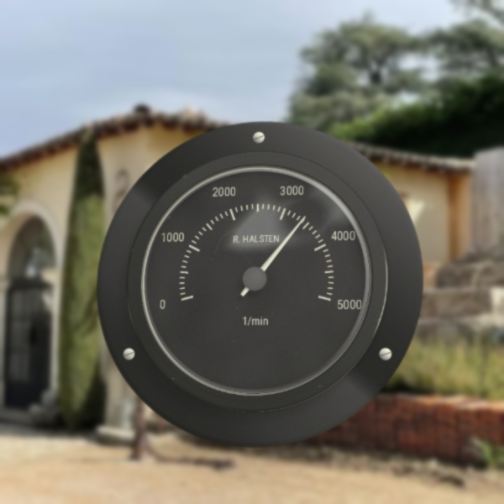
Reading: 3400 rpm
